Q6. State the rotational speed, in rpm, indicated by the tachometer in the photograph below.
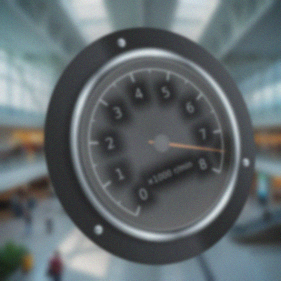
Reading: 7500 rpm
